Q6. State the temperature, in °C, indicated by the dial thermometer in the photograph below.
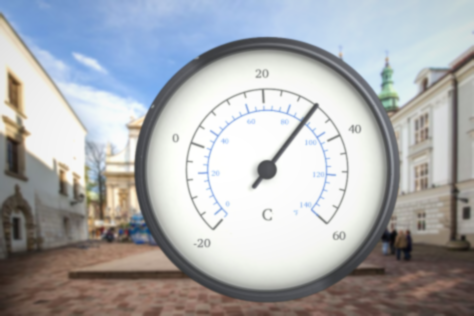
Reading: 32 °C
